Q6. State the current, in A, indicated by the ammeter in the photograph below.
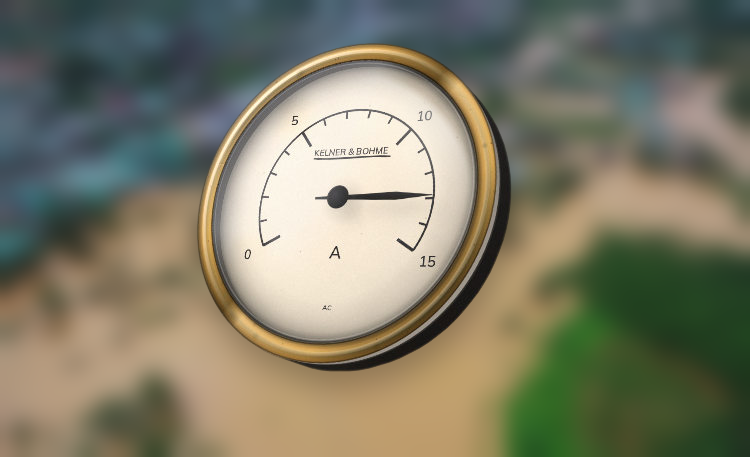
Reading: 13 A
